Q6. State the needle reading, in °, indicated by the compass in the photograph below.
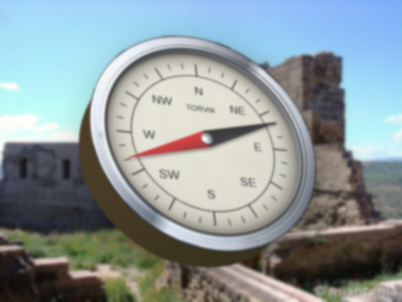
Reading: 250 °
